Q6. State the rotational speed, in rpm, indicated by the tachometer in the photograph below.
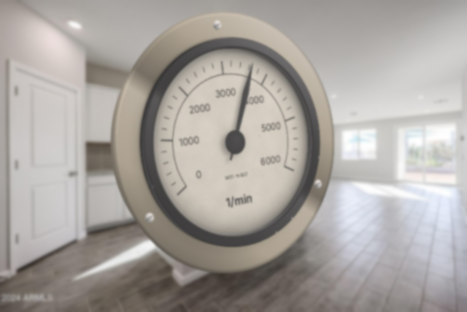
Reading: 3600 rpm
